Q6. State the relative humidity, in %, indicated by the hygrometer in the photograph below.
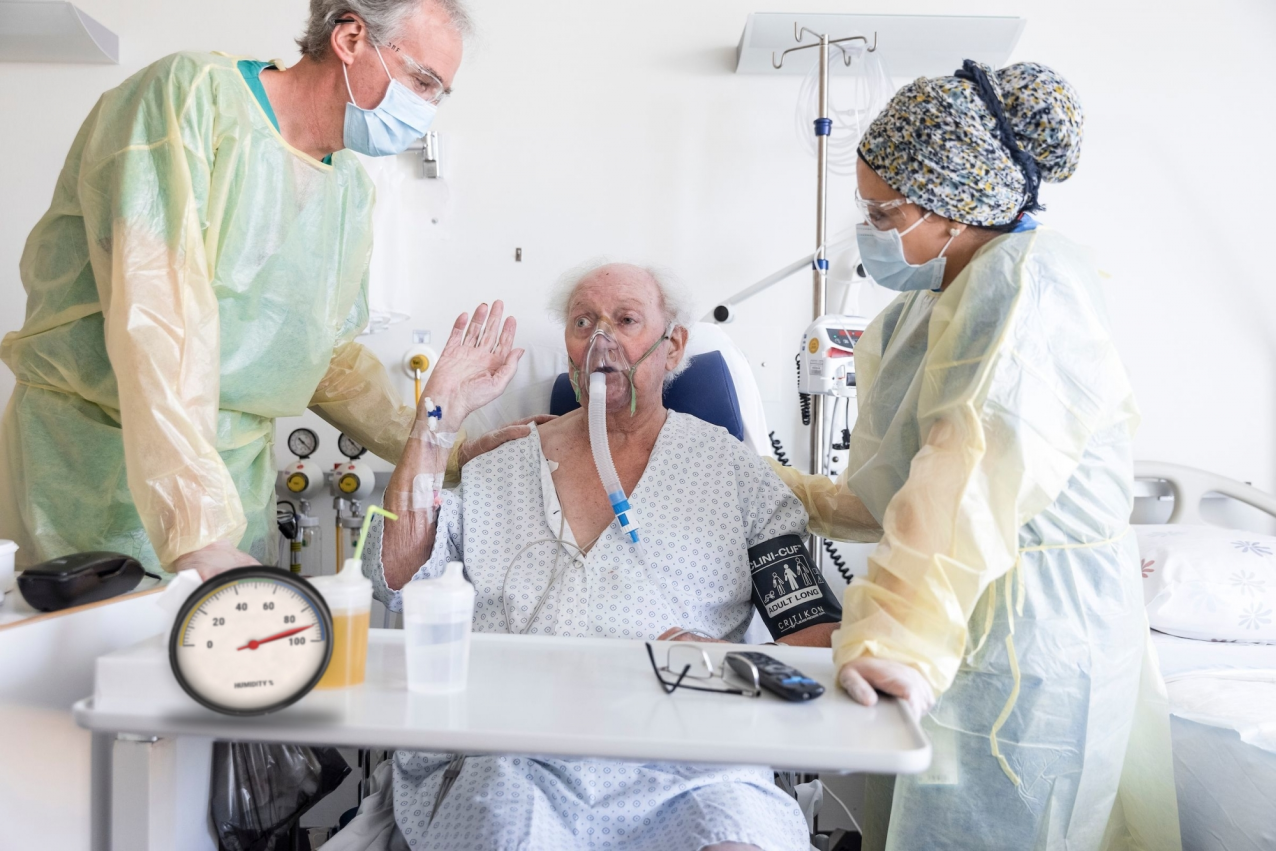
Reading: 90 %
